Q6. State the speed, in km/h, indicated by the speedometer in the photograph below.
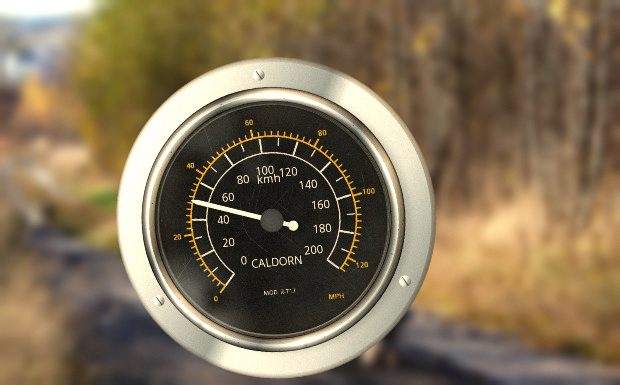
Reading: 50 km/h
